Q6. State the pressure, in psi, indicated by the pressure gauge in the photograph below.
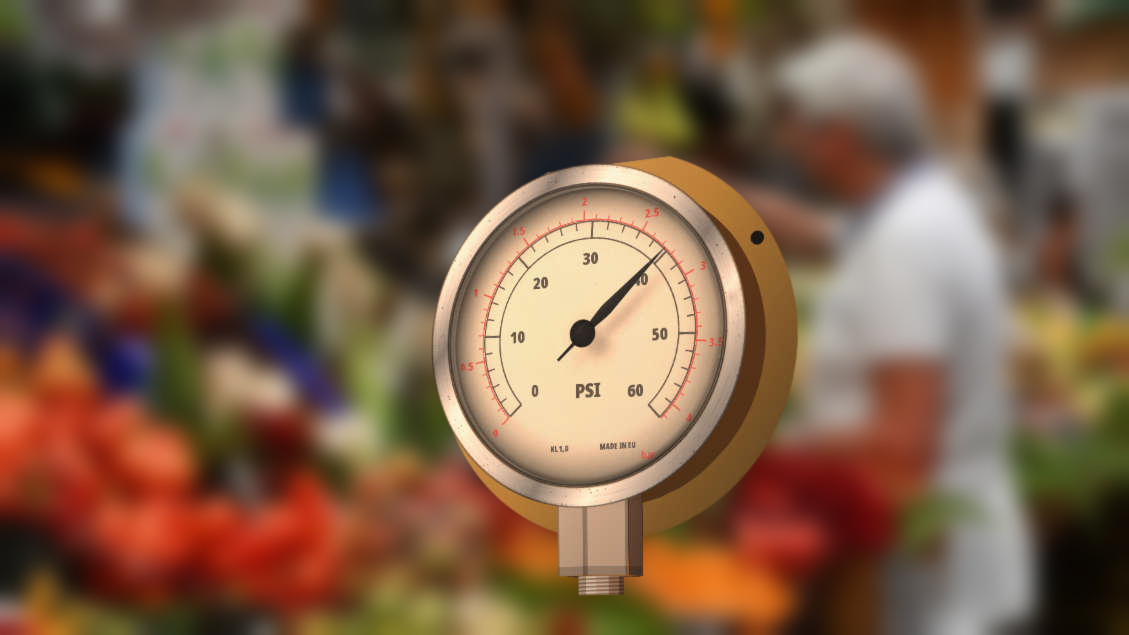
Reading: 40 psi
